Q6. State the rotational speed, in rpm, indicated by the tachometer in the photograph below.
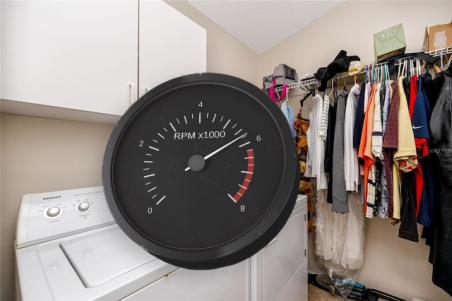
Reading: 5750 rpm
